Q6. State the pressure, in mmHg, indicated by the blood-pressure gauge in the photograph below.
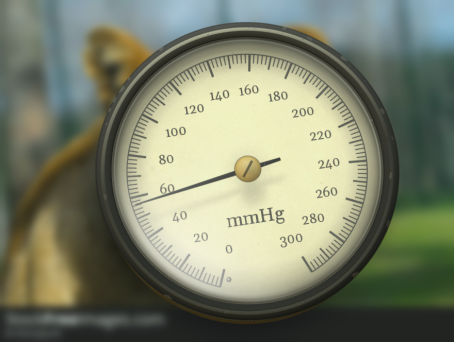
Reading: 56 mmHg
